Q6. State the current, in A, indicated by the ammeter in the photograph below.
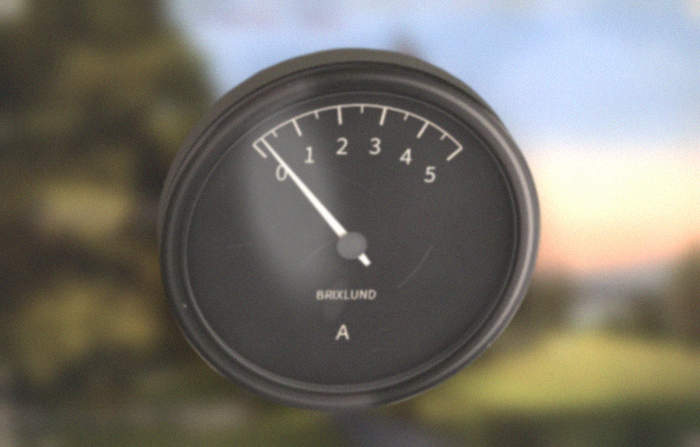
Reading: 0.25 A
